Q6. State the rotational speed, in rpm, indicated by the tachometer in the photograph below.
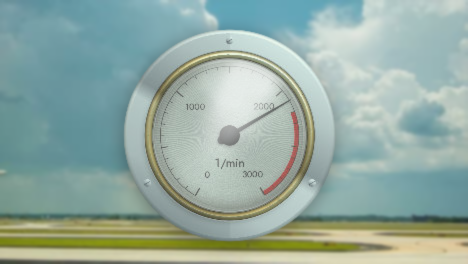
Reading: 2100 rpm
